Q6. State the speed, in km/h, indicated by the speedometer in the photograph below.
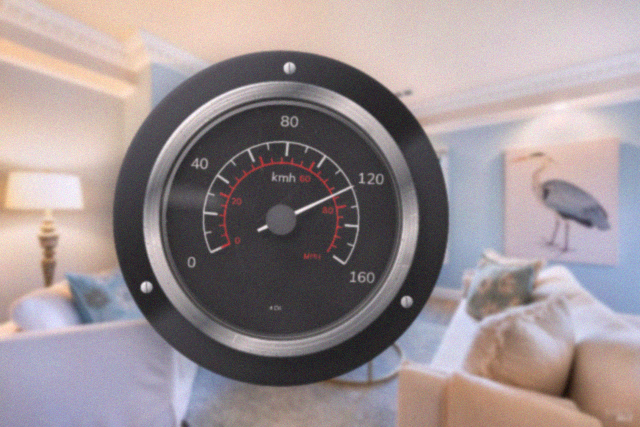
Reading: 120 km/h
